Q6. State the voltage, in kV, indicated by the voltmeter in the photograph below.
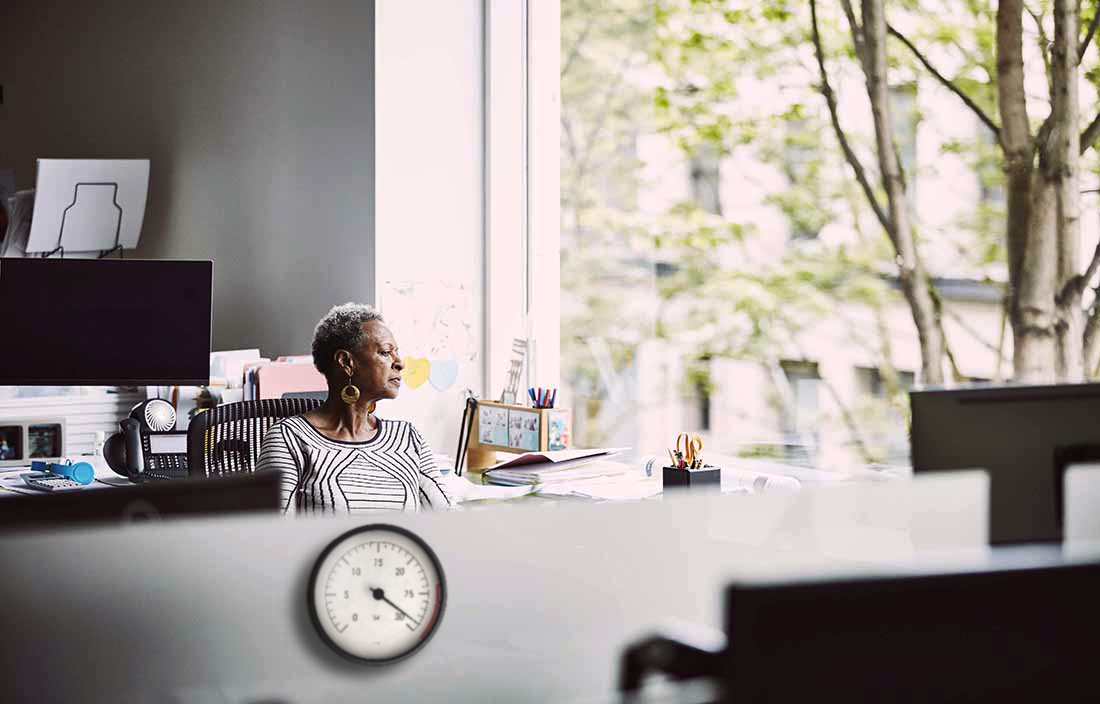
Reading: 29 kV
